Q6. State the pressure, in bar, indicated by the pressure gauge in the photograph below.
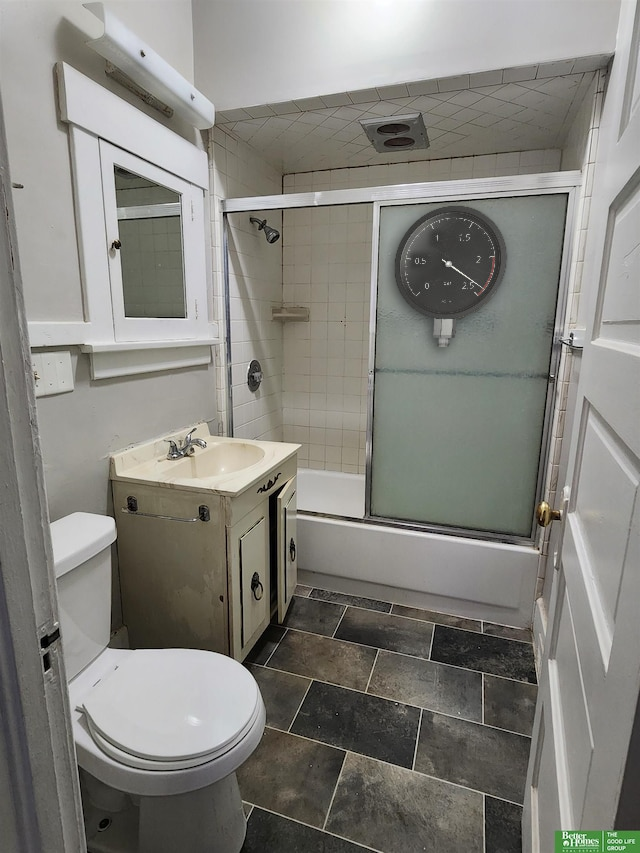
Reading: 2.4 bar
